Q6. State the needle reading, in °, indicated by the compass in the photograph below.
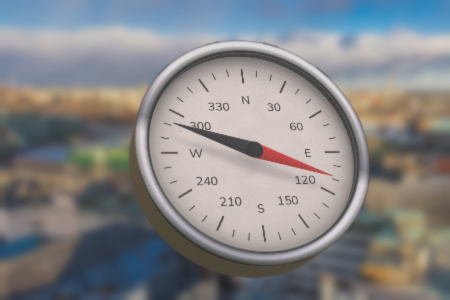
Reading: 110 °
